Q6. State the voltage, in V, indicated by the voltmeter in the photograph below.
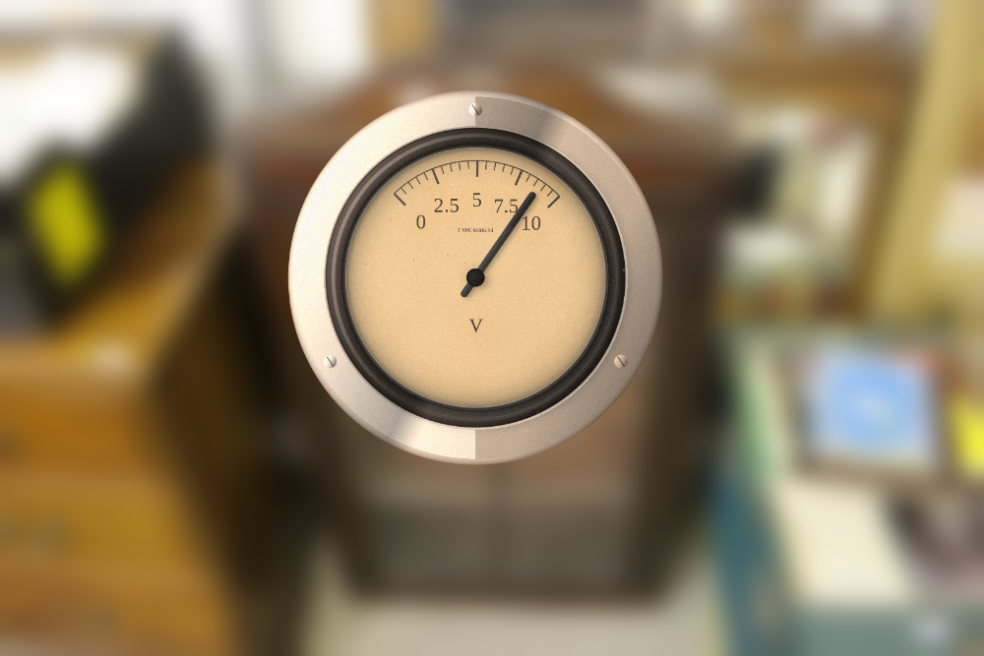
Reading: 8.75 V
